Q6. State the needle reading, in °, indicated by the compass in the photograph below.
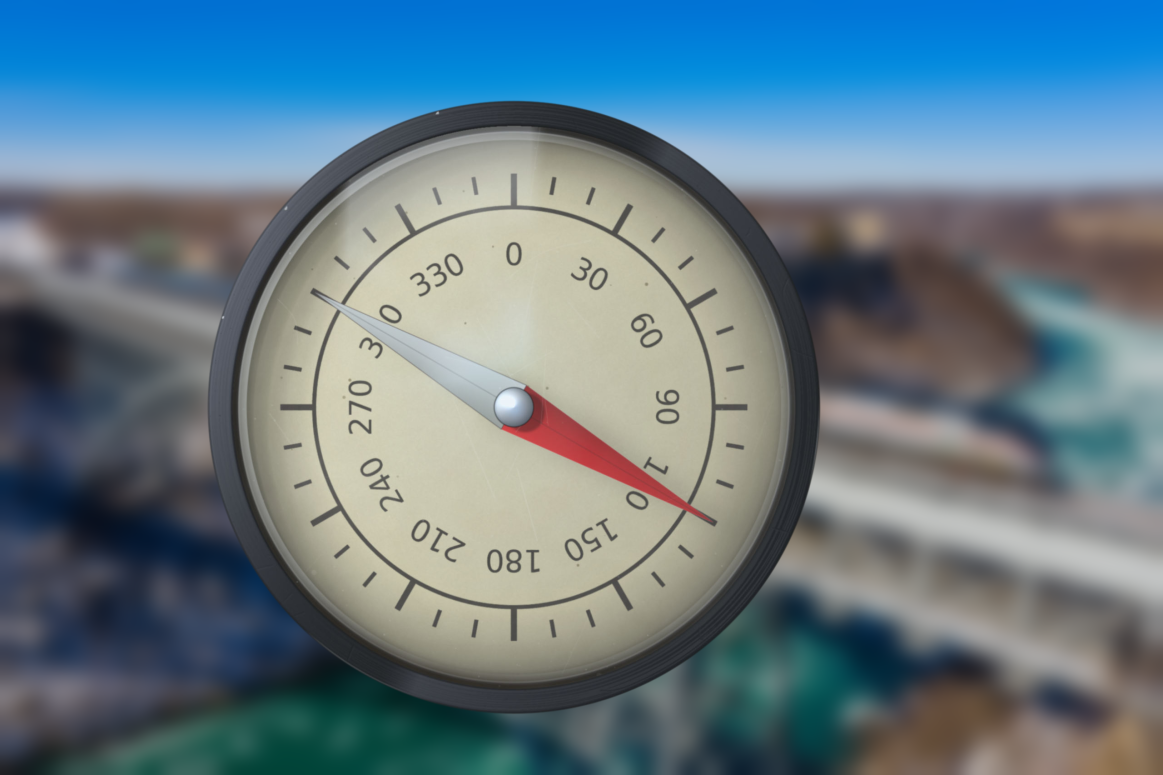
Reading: 120 °
